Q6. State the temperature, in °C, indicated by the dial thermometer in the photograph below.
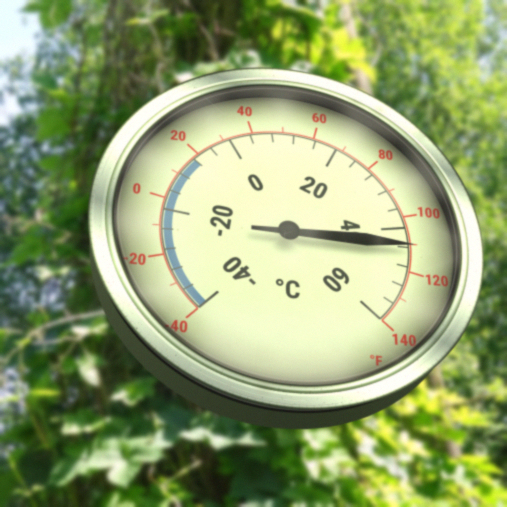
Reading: 44 °C
